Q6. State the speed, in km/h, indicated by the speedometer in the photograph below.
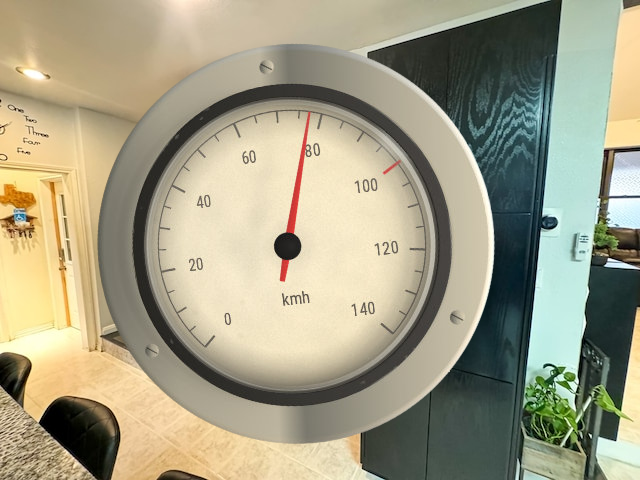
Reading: 77.5 km/h
